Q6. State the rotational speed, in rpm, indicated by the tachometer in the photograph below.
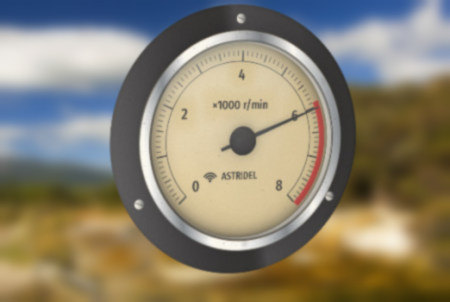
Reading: 6000 rpm
